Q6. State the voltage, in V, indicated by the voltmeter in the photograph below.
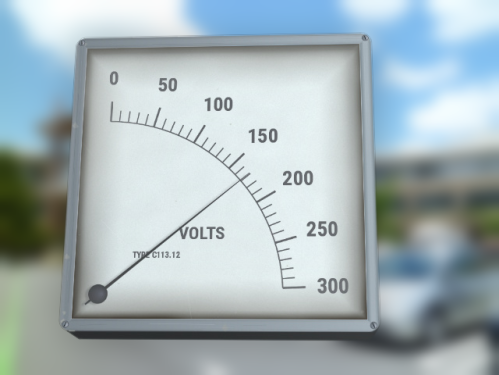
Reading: 170 V
